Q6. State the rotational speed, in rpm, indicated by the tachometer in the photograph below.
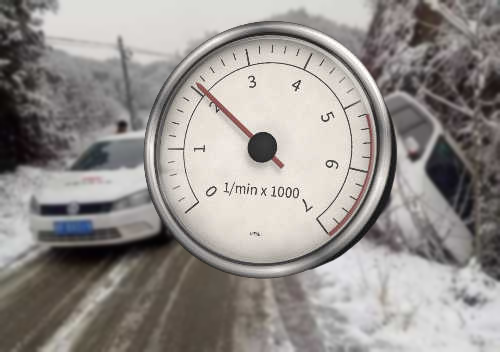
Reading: 2100 rpm
